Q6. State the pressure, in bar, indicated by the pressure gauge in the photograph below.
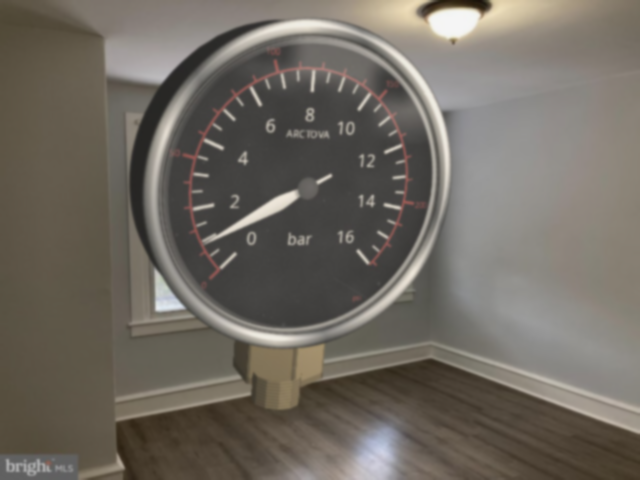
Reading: 1 bar
